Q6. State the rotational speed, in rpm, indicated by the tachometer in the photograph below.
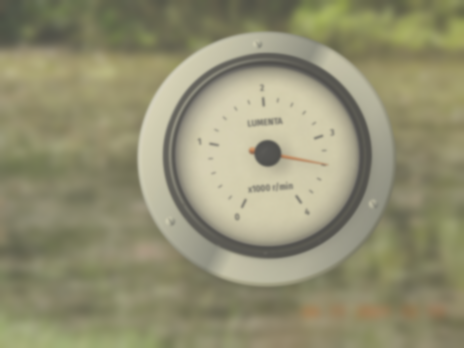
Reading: 3400 rpm
